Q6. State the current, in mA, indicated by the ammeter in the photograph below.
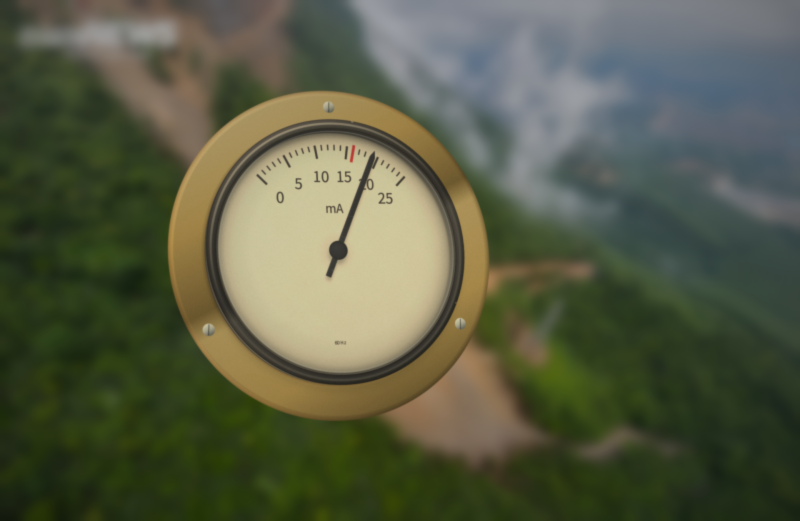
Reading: 19 mA
